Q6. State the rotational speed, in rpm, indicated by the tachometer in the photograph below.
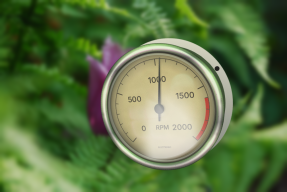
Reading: 1050 rpm
